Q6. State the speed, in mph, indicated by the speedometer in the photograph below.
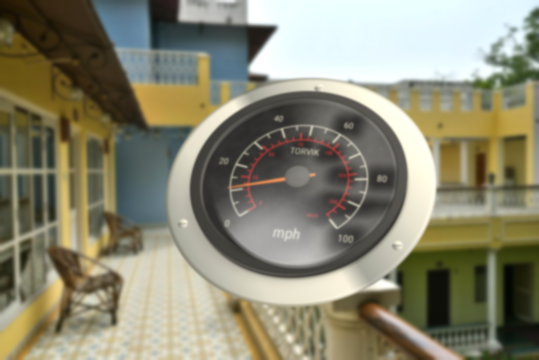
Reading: 10 mph
